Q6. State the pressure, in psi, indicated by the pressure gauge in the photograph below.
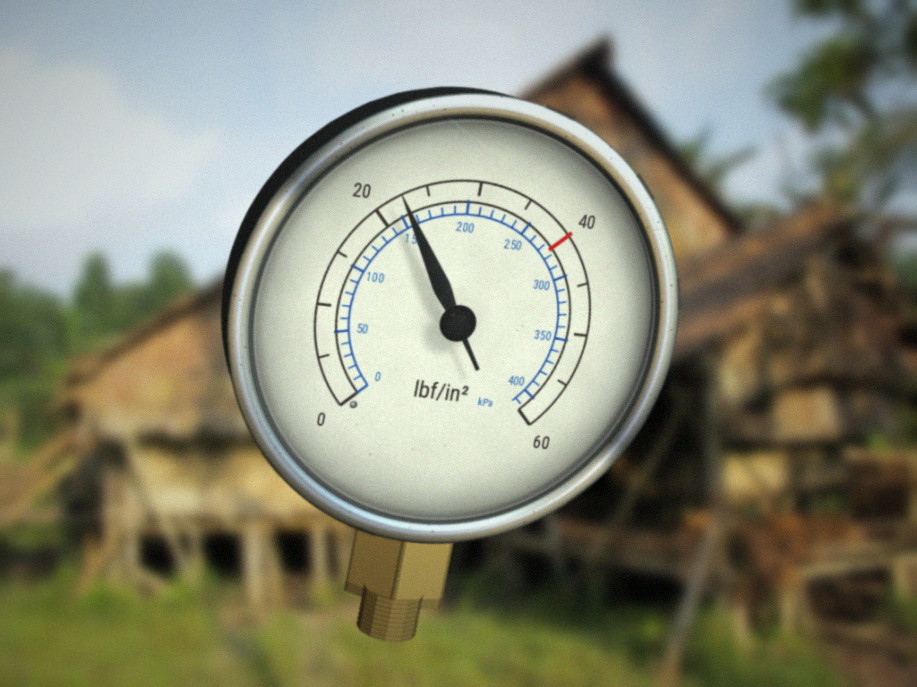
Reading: 22.5 psi
